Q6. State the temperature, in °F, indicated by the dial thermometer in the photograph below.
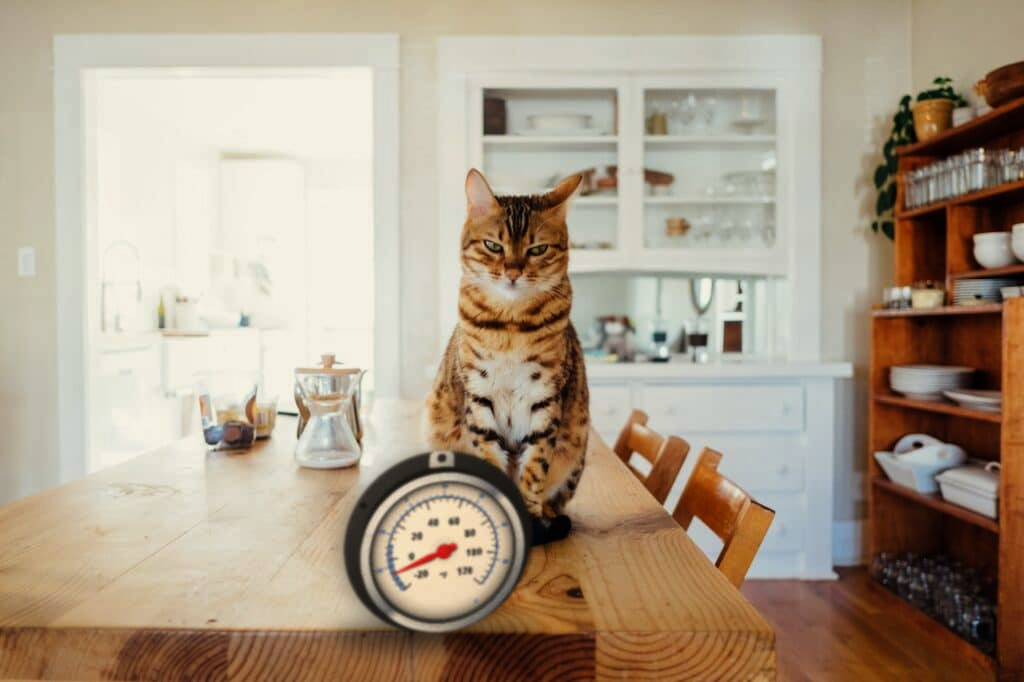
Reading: -8 °F
